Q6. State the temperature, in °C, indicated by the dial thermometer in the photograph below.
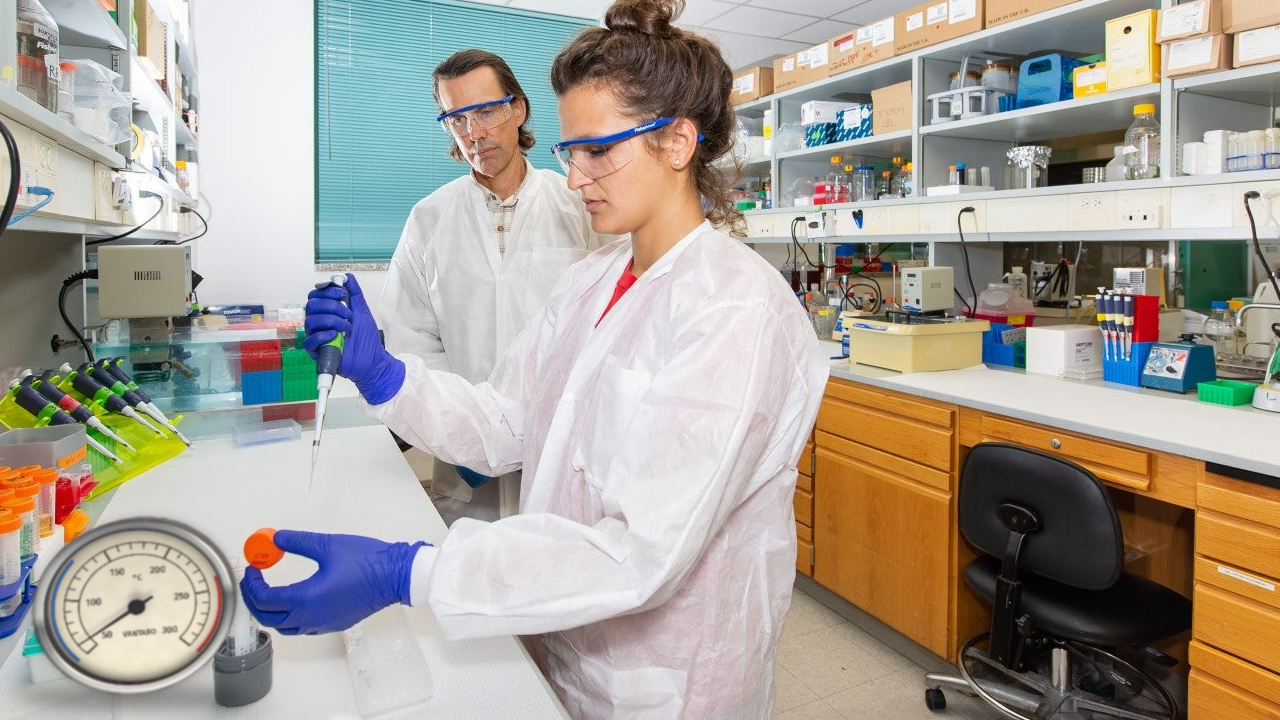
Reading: 60 °C
